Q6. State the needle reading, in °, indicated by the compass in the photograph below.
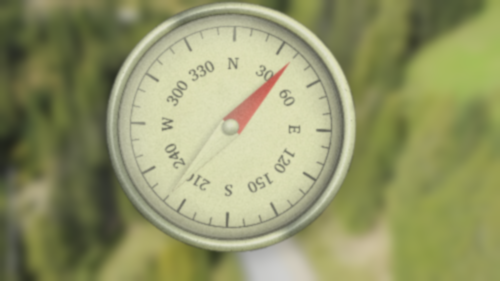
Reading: 40 °
